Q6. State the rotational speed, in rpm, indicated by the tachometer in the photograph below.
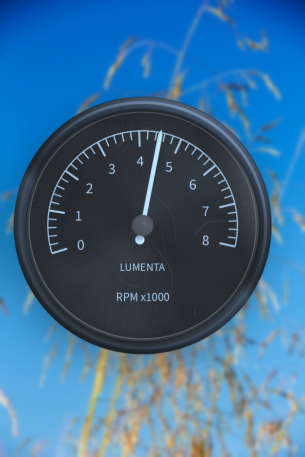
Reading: 4500 rpm
